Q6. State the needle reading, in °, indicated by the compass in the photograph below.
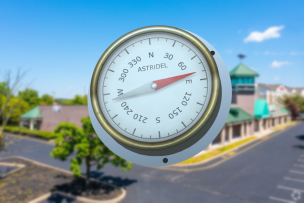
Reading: 80 °
